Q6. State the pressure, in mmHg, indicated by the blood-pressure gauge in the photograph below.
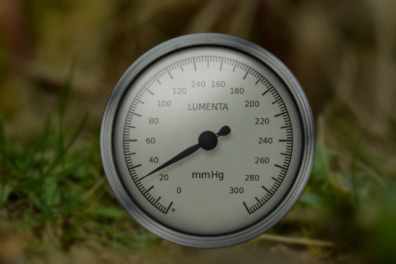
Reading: 30 mmHg
